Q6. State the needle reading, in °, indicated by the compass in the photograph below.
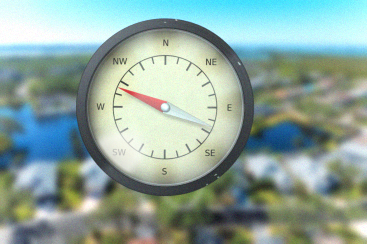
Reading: 292.5 °
